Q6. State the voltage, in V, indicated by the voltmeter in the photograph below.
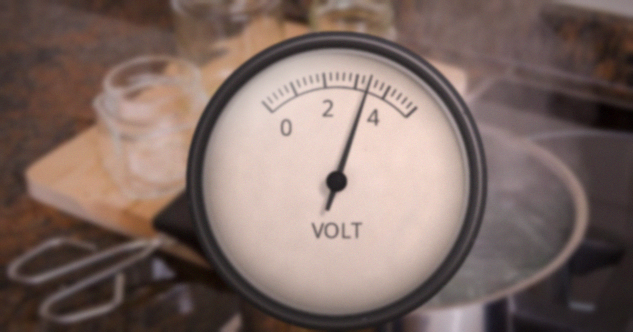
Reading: 3.4 V
